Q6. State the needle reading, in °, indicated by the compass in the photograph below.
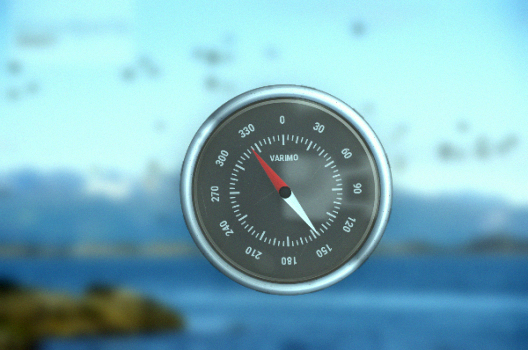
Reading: 325 °
